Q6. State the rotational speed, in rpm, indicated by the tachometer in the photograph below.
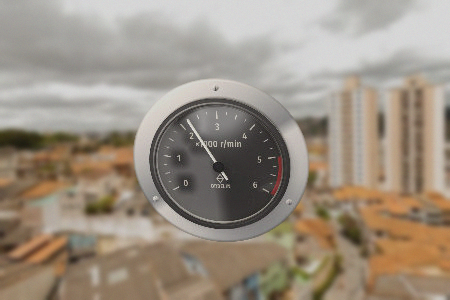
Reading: 2250 rpm
